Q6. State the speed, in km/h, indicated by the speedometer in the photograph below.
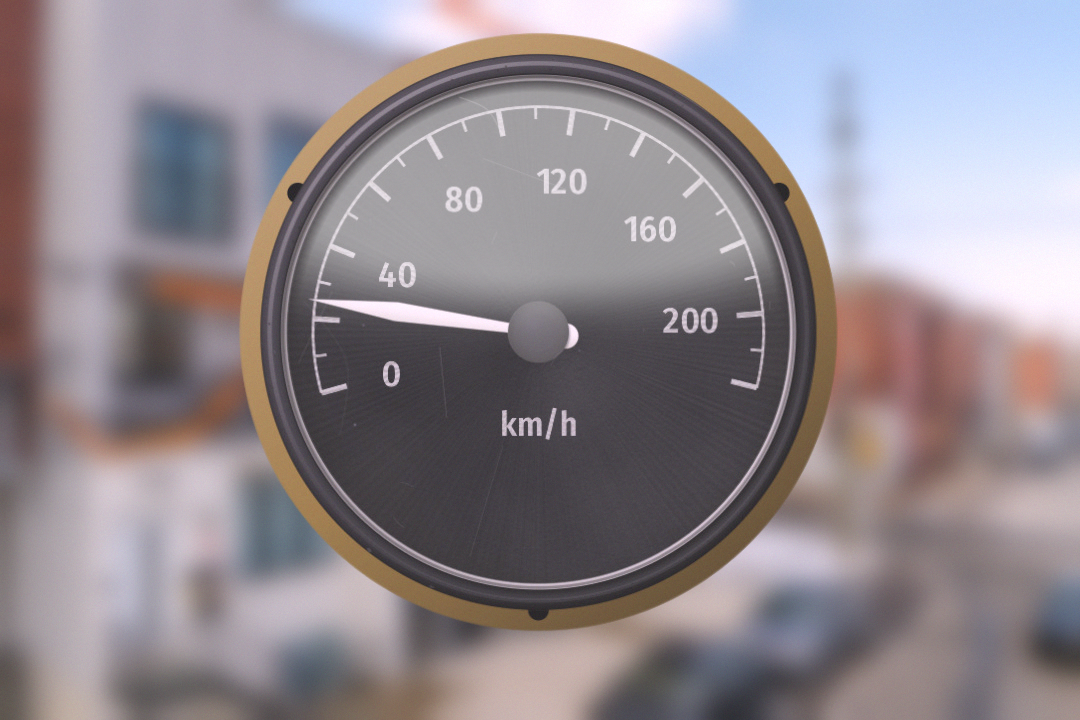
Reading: 25 km/h
